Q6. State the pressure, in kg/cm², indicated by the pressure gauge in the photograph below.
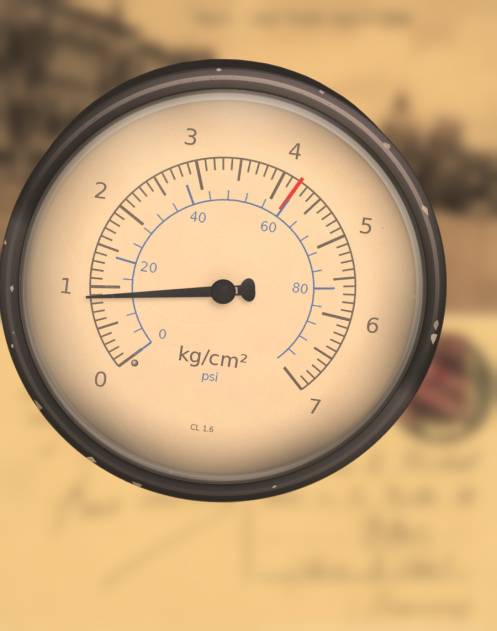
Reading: 0.9 kg/cm²
